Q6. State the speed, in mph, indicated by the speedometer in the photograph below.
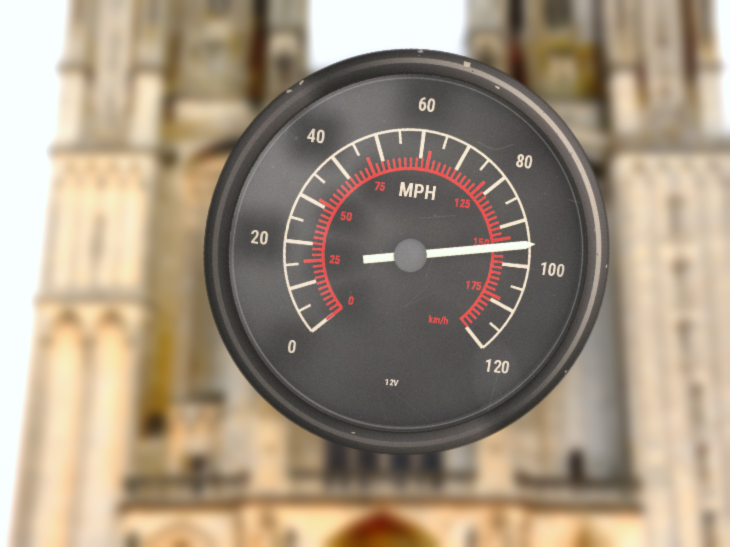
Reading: 95 mph
